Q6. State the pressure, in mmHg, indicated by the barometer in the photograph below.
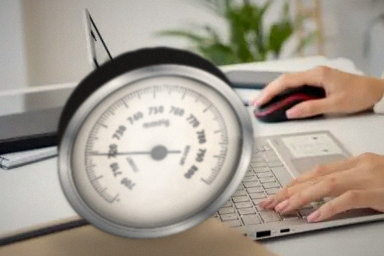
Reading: 720 mmHg
